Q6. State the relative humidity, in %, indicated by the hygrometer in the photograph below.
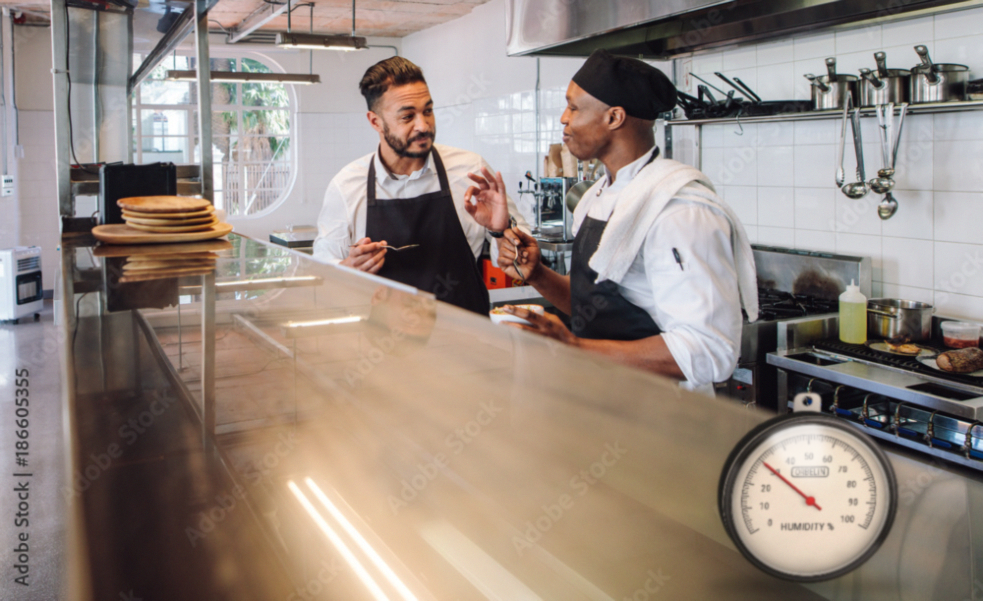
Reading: 30 %
